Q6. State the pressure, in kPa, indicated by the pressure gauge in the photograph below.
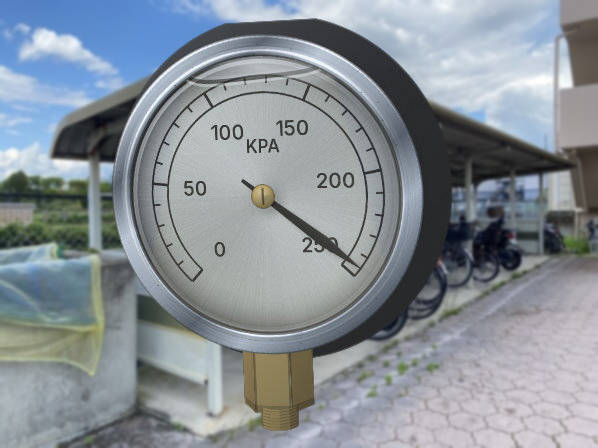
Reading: 245 kPa
